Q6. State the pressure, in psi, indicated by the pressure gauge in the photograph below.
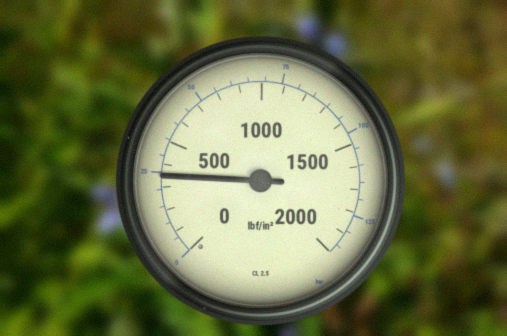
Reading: 350 psi
